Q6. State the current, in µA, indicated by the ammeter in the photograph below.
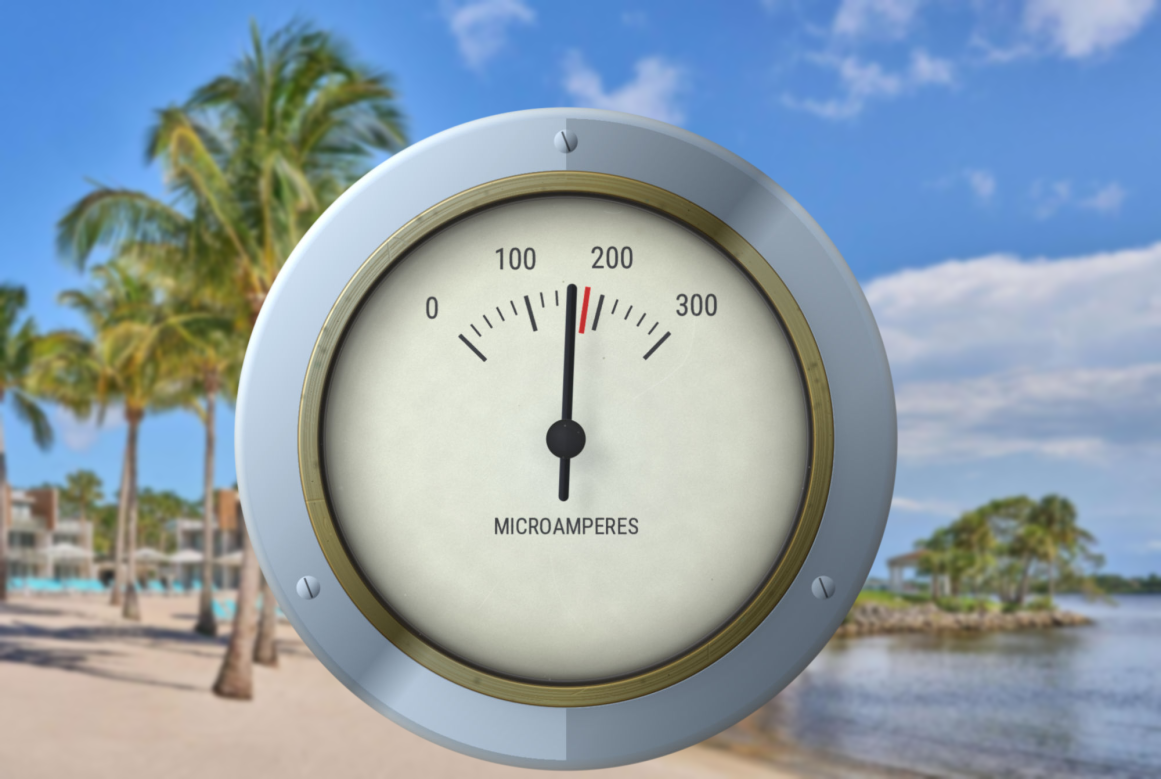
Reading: 160 µA
